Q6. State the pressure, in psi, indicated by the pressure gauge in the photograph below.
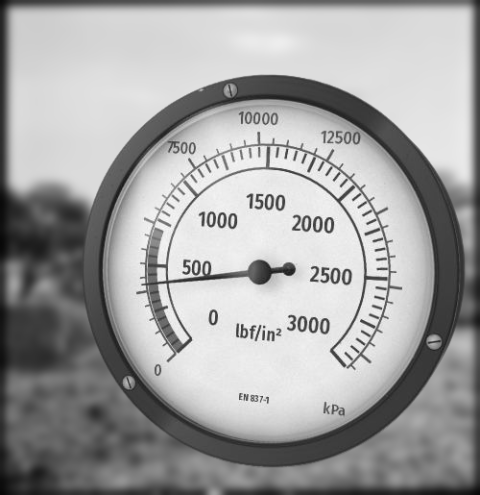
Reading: 400 psi
